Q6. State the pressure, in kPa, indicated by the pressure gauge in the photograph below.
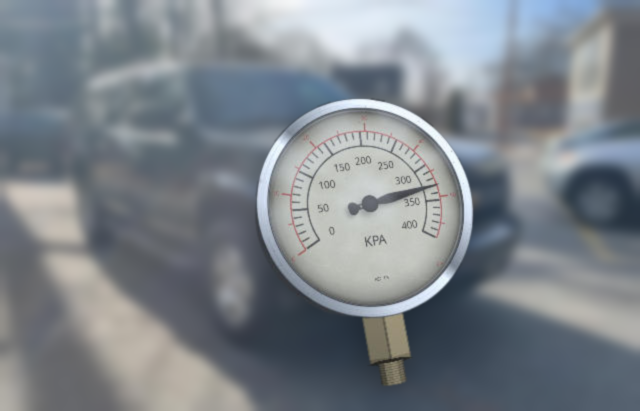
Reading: 330 kPa
